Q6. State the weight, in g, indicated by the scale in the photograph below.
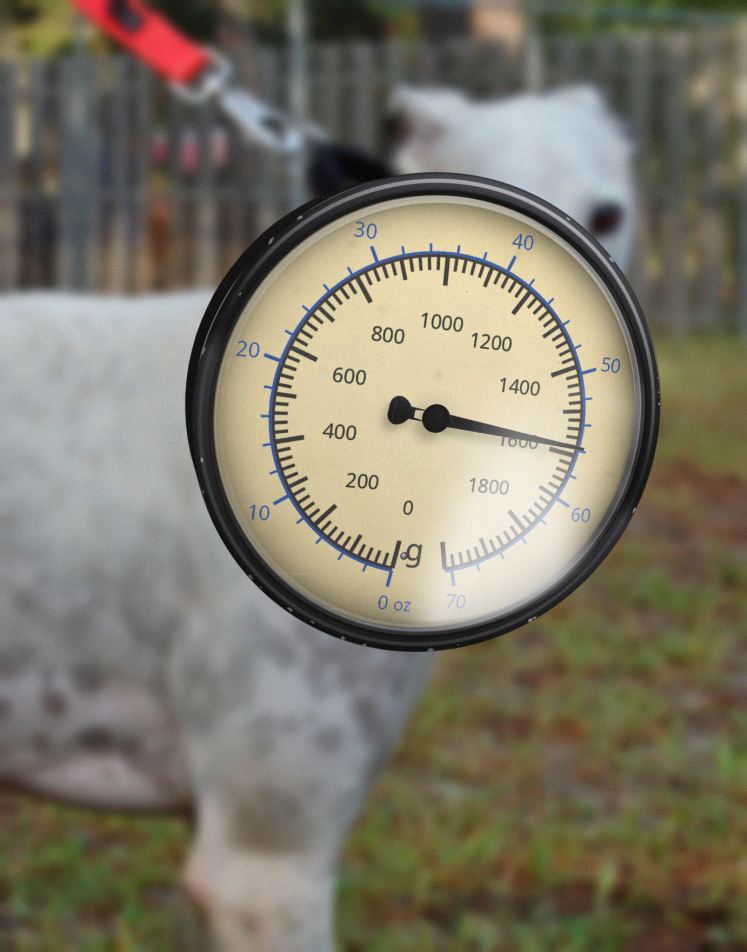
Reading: 1580 g
